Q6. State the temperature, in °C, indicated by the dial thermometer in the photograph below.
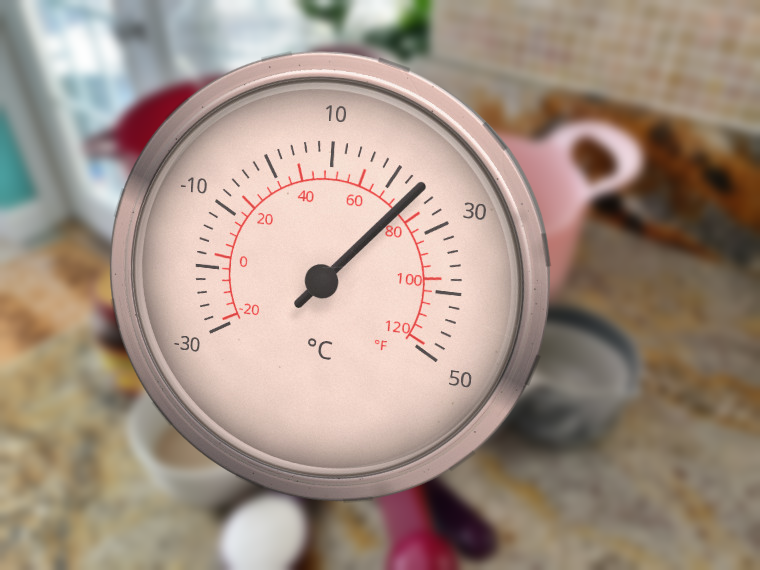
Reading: 24 °C
